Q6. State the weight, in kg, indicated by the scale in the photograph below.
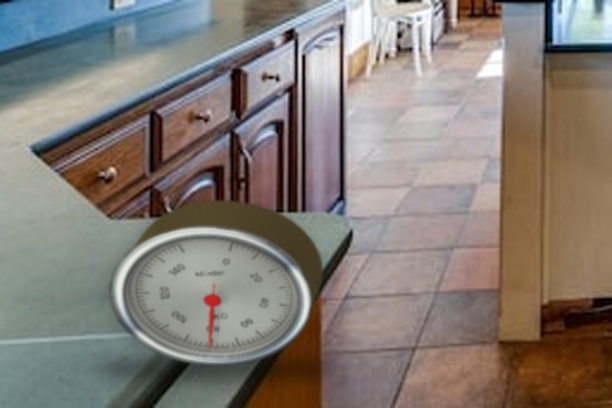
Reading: 80 kg
